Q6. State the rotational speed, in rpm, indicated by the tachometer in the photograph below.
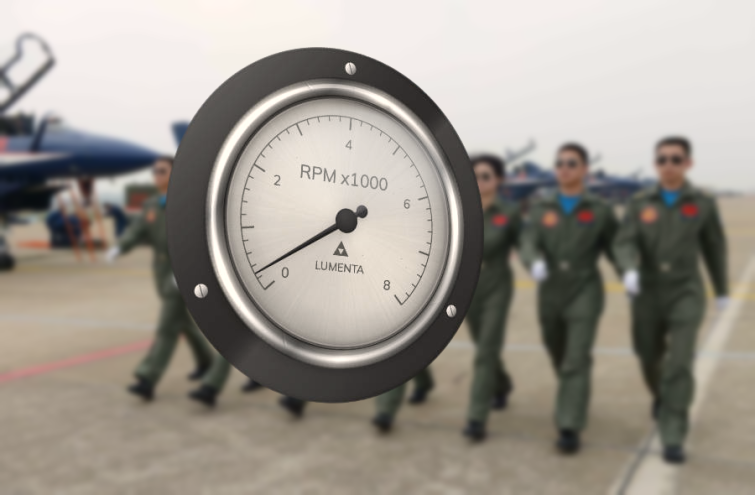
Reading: 300 rpm
